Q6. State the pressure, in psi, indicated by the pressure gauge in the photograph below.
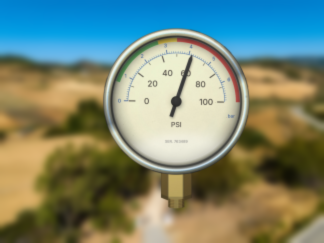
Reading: 60 psi
